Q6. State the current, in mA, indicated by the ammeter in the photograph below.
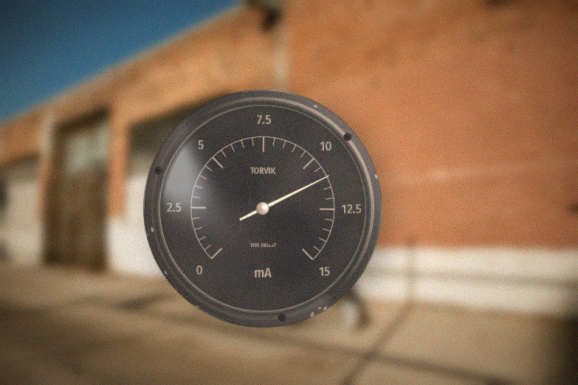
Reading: 11 mA
